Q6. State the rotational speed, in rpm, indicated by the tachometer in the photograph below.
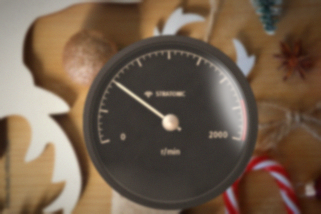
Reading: 500 rpm
